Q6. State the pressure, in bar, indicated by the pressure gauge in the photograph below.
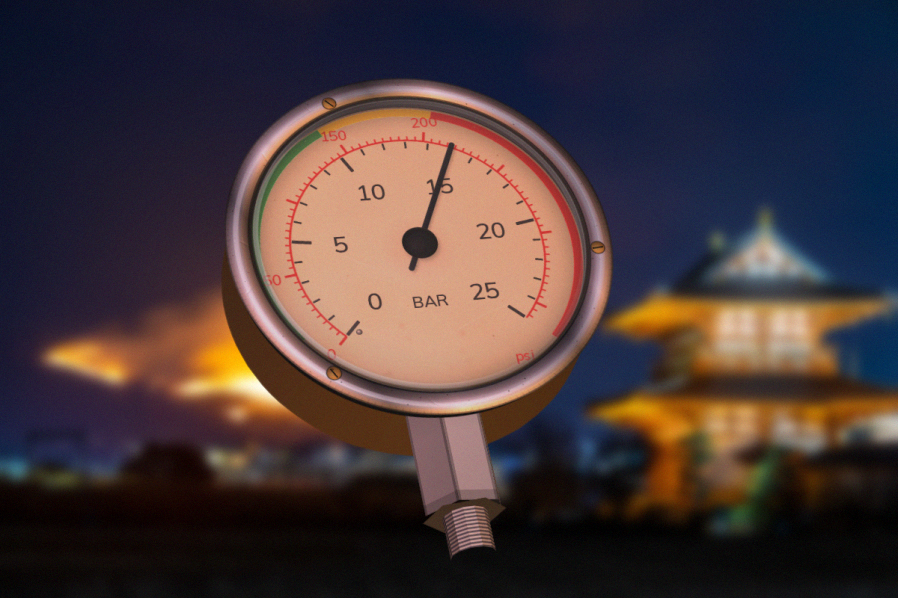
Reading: 15 bar
